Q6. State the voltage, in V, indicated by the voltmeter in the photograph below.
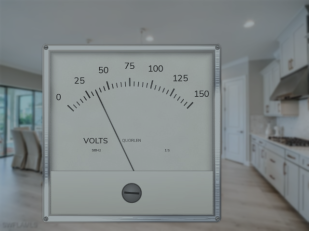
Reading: 35 V
